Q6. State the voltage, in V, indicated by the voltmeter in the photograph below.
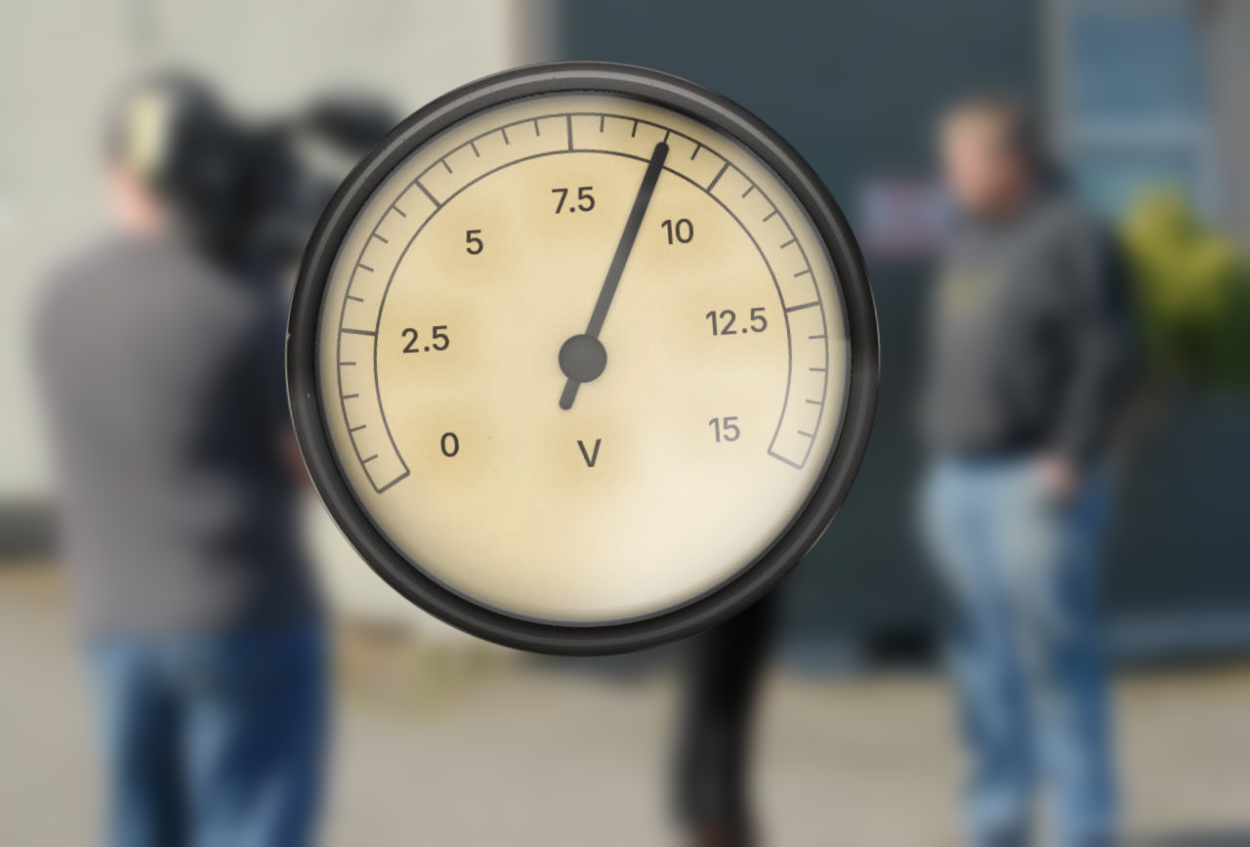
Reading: 9 V
